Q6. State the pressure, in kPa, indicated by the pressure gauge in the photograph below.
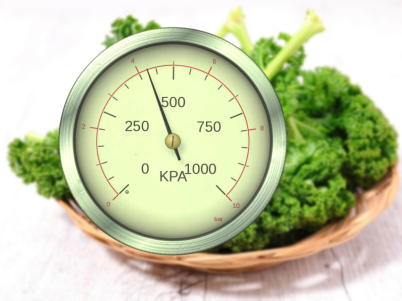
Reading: 425 kPa
